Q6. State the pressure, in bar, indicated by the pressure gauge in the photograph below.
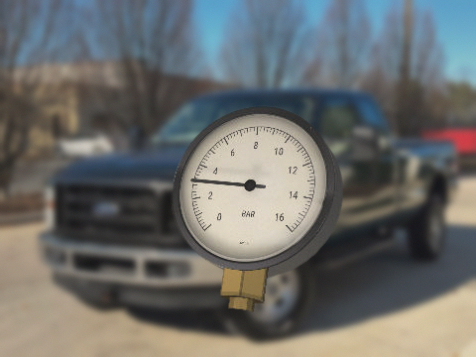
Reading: 3 bar
